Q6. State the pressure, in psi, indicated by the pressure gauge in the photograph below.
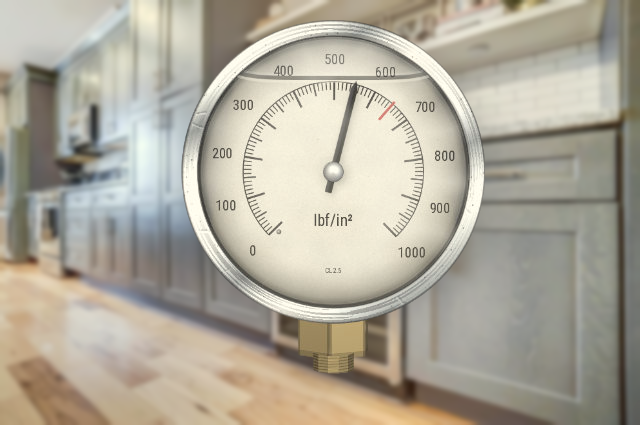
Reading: 550 psi
